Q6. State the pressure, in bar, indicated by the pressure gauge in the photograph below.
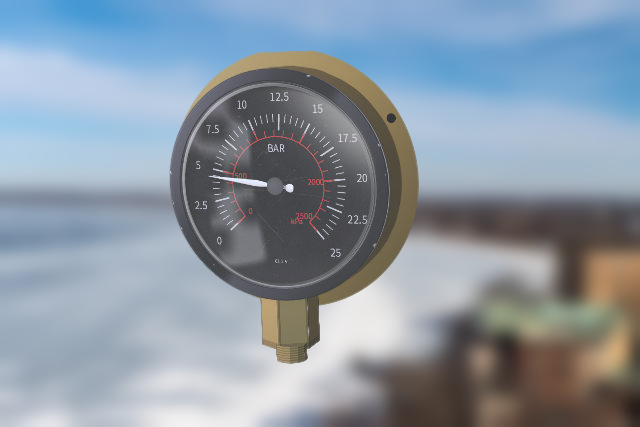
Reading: 4.5 bar
